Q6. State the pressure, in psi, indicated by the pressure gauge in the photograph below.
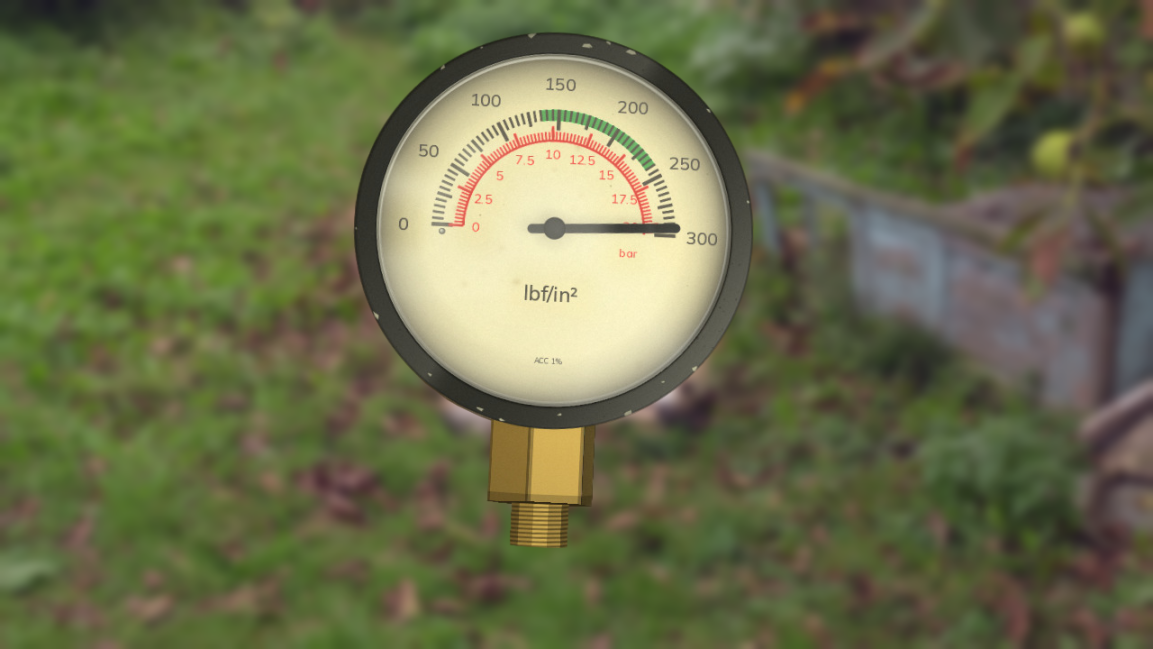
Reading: 295 psi
